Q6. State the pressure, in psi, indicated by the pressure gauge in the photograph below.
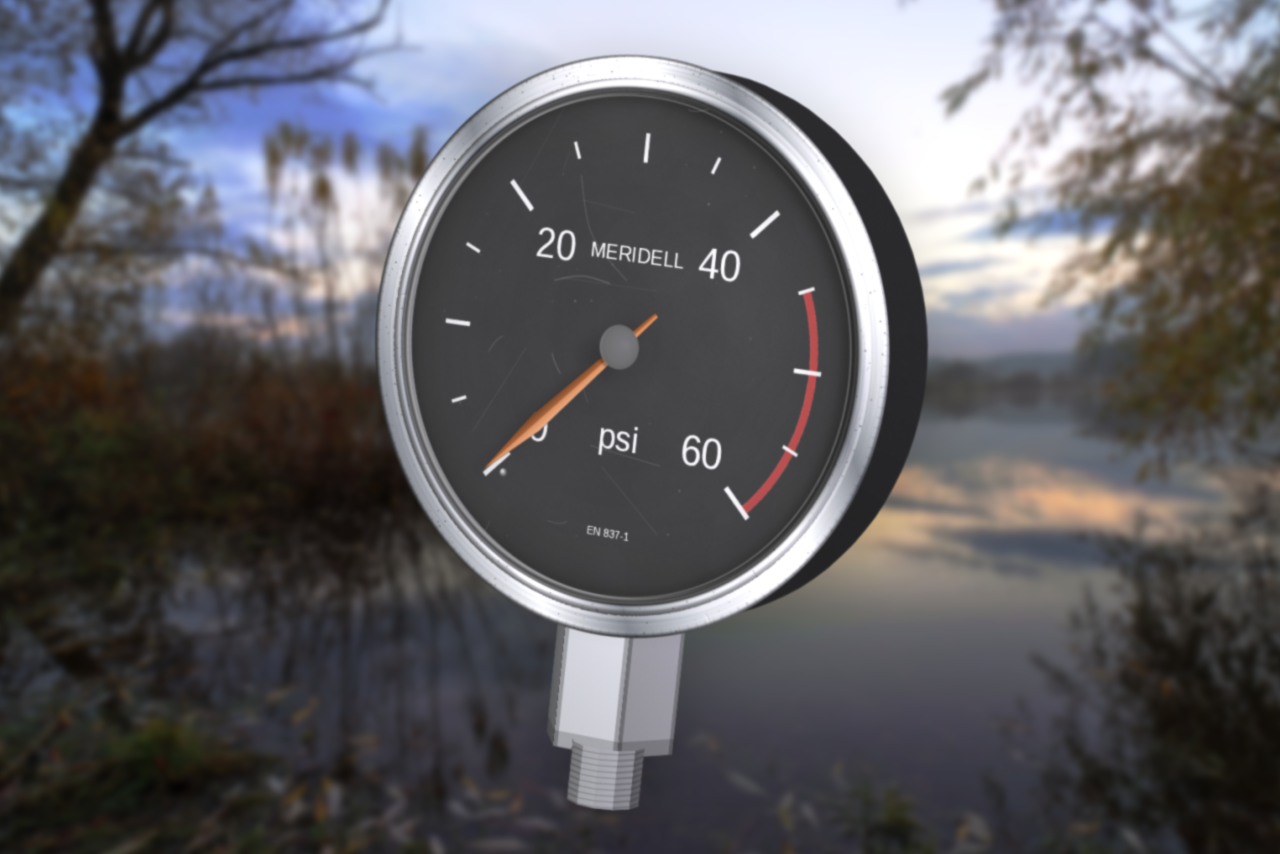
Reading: 0 psi
